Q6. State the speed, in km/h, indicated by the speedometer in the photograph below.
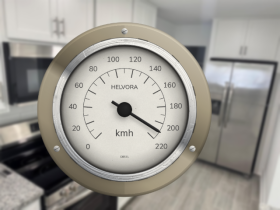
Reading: 210 km/h
